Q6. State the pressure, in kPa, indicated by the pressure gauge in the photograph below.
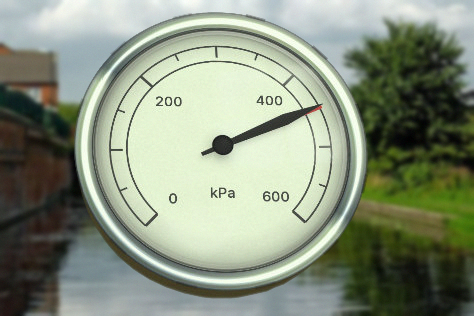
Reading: 450 kPa
